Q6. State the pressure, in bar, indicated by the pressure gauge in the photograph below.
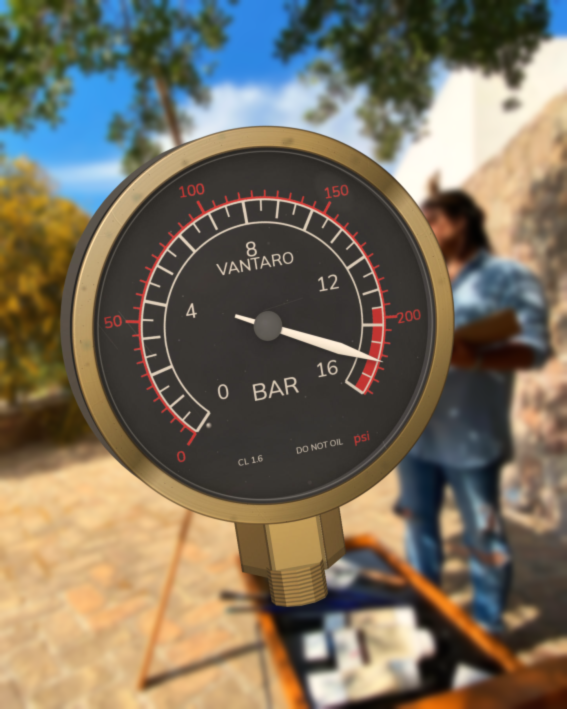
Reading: 15 bar
